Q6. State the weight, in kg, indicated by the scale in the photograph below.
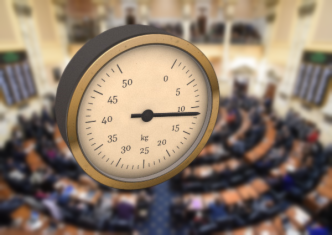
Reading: 11 kg
